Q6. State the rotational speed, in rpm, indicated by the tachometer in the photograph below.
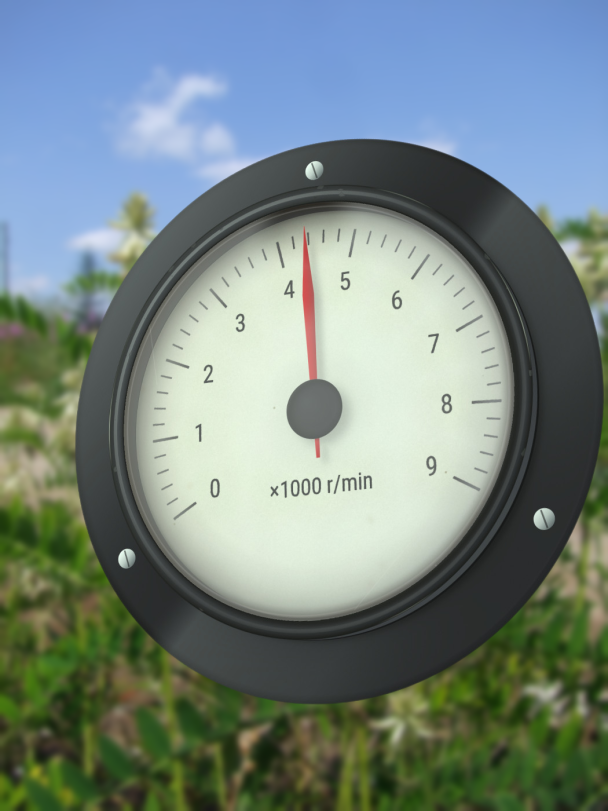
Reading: 4400 rpm
